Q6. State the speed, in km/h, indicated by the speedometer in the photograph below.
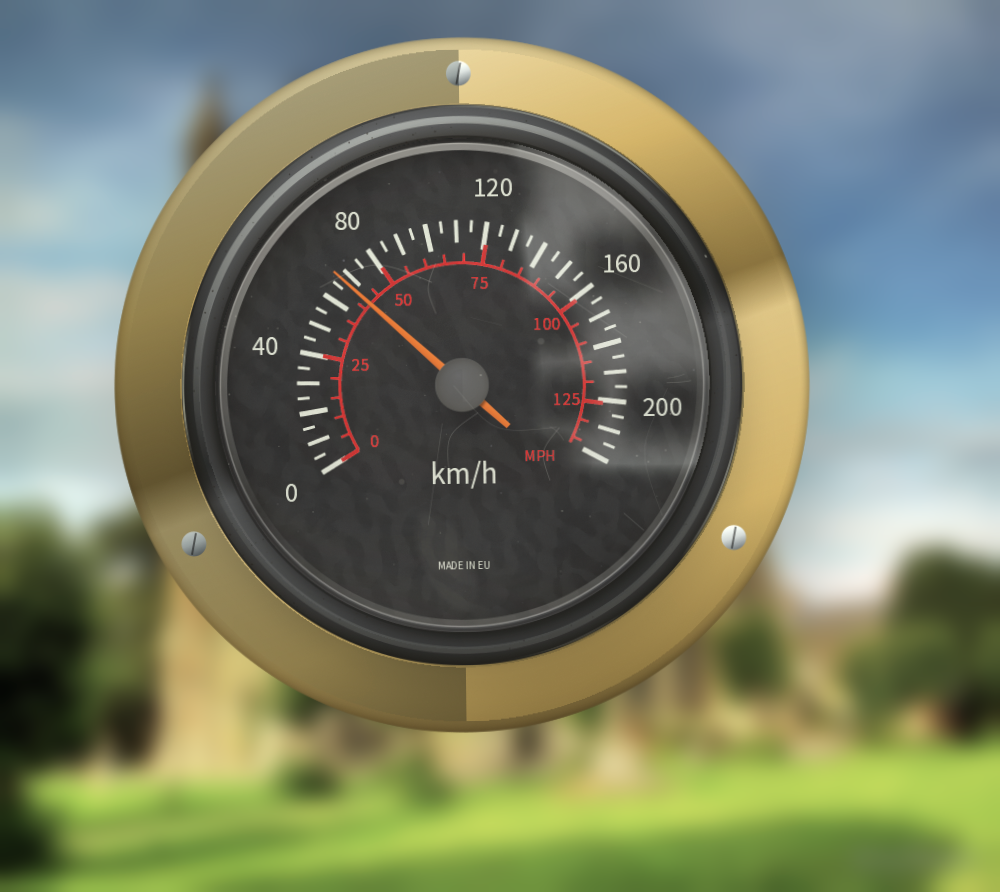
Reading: 67.5 km/h
